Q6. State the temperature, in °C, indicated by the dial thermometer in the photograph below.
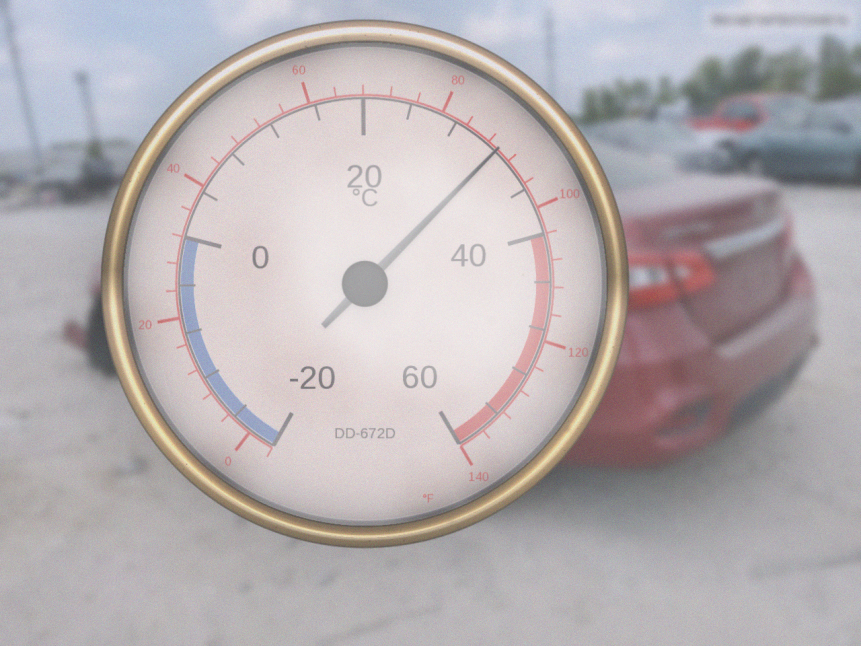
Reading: 32 °C
